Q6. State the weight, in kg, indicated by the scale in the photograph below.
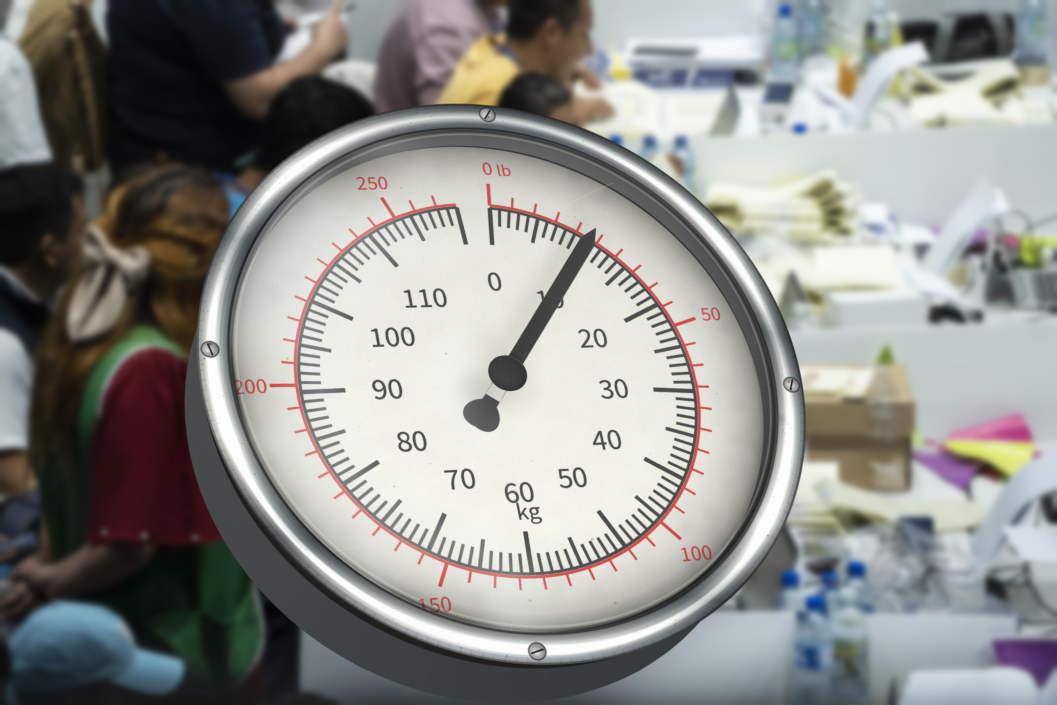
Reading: 10.5 kg
